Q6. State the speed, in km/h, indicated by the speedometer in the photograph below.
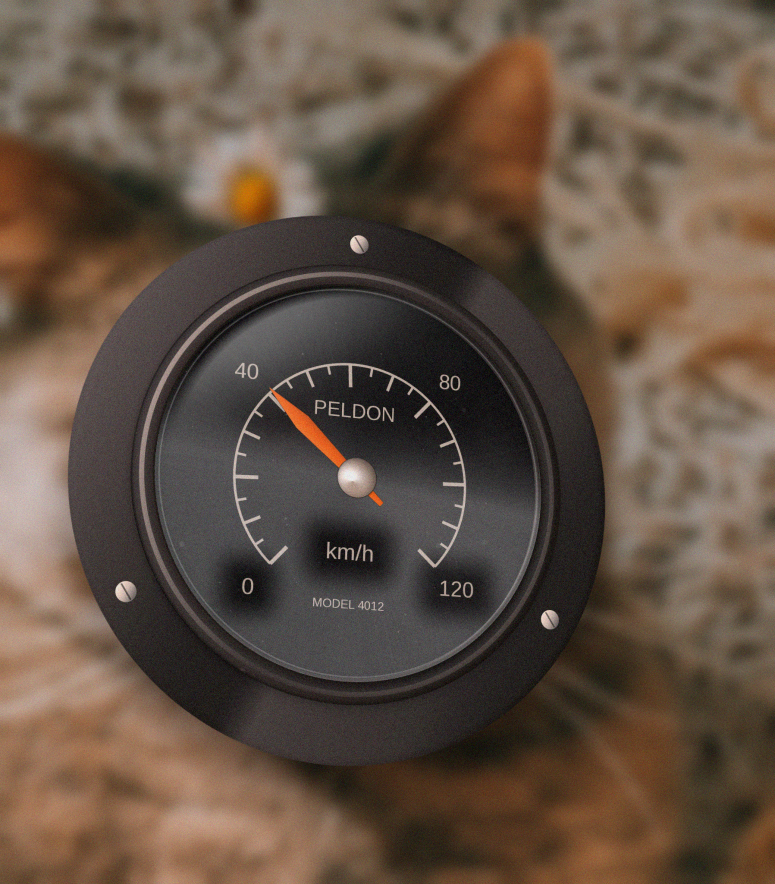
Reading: 40 km/h
